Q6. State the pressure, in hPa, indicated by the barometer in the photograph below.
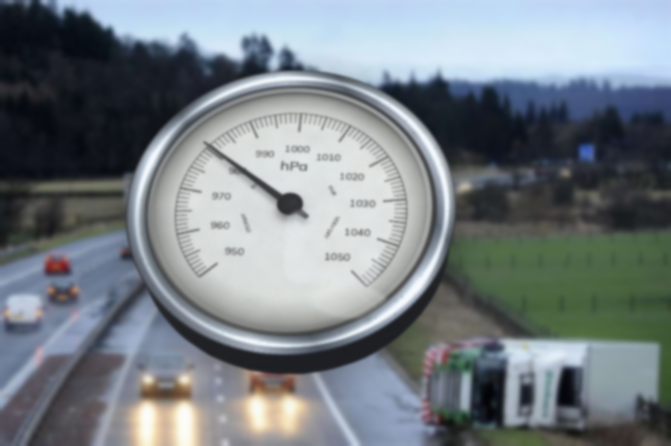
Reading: 980 hPa
